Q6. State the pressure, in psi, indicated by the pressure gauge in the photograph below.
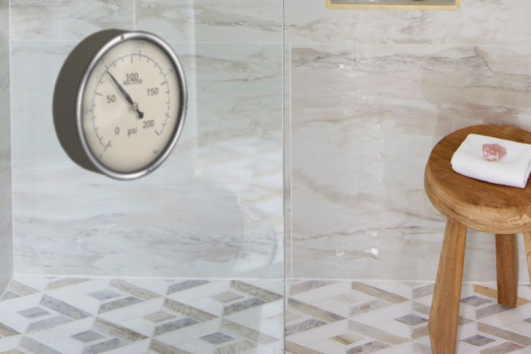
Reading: 70 psi
